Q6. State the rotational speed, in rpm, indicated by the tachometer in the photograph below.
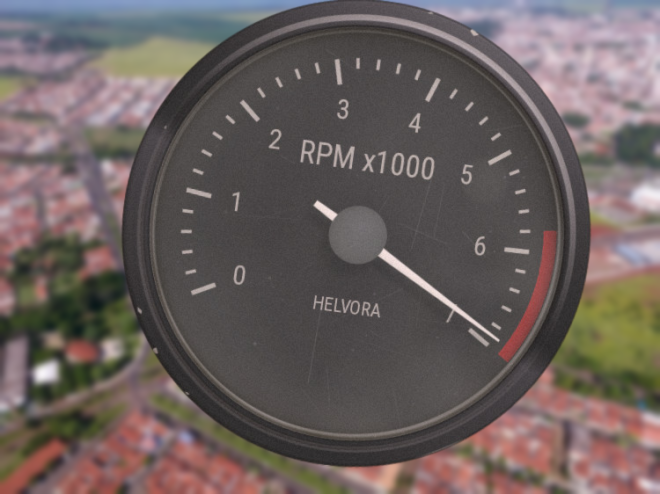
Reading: 6900 rpm
